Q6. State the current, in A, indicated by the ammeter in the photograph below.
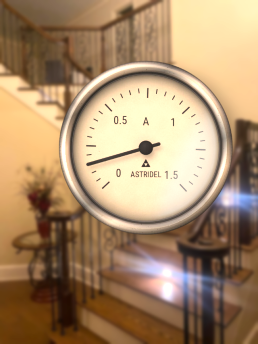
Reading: 0.15 A
